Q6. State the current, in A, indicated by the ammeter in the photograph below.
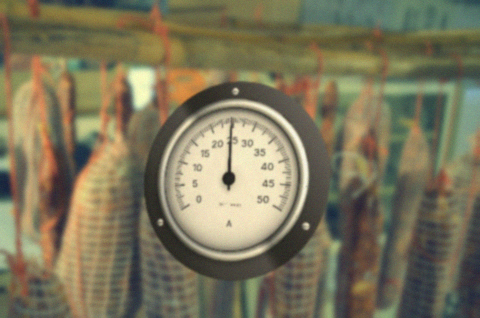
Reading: 25 A
